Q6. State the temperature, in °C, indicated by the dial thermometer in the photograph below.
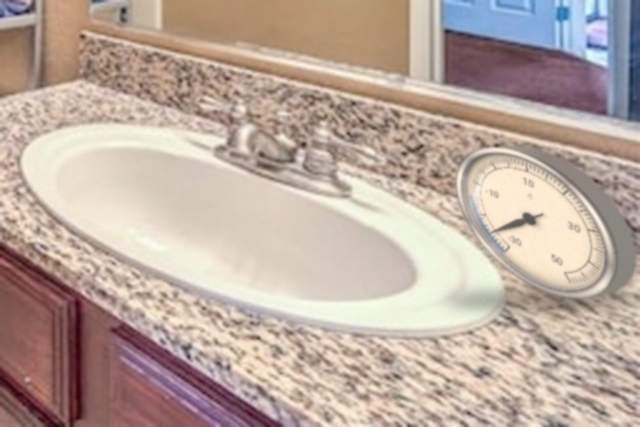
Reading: -25 °C
